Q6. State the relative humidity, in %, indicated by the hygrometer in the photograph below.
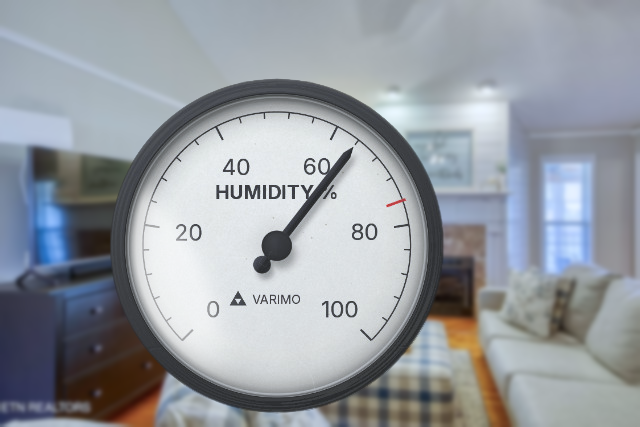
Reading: 64 %
